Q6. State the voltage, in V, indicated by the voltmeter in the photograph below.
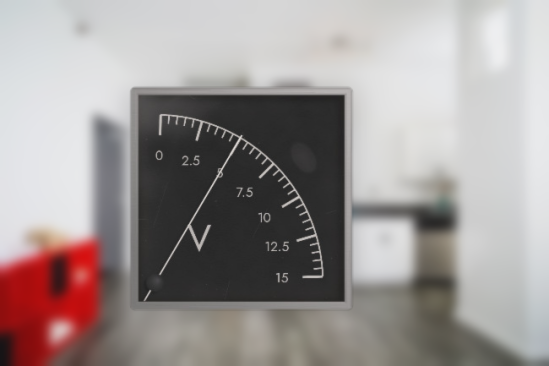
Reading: 5 V
